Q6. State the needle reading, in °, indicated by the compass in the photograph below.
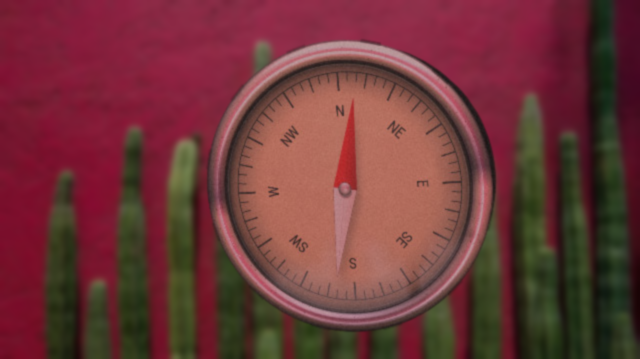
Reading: 10 °
